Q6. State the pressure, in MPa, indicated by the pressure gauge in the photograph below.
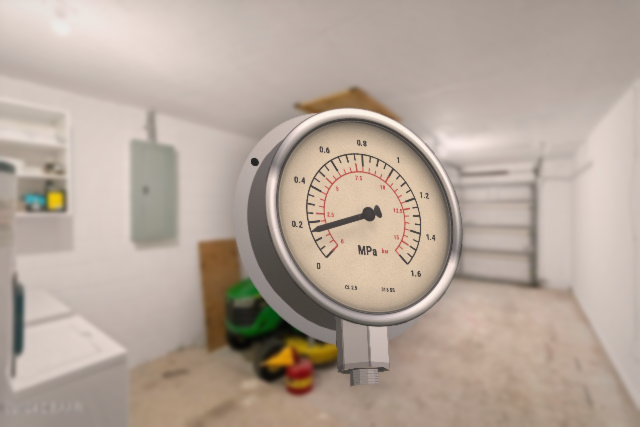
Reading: 0.15 MPa
